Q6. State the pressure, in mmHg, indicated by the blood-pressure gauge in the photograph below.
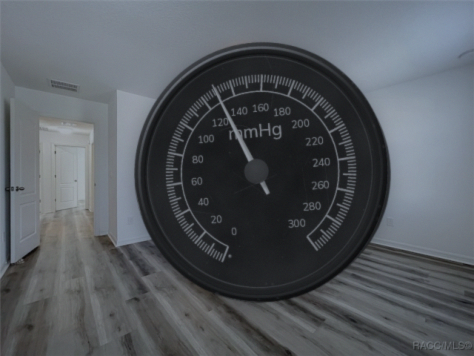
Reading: 130 mmHg
